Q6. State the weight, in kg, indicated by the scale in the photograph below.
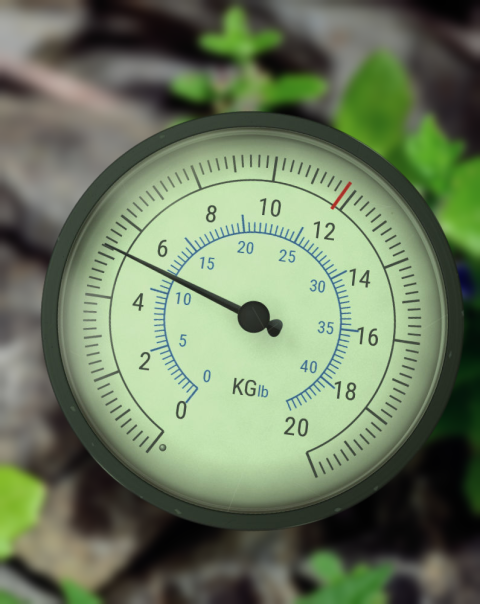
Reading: 5.2 kg
